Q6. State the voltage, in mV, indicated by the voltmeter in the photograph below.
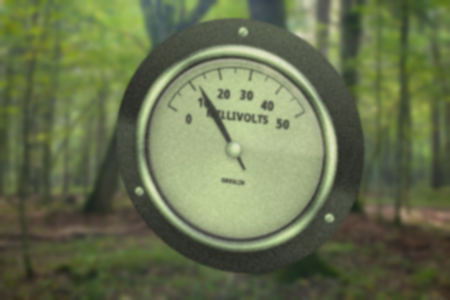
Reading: 12.5 mV
